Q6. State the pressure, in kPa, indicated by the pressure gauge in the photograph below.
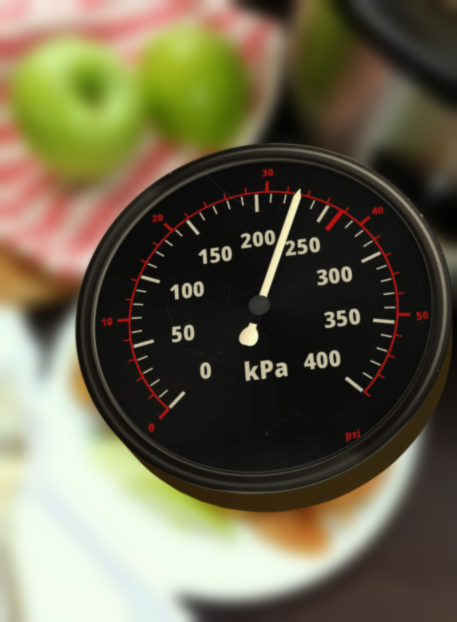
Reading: 230 kPa
